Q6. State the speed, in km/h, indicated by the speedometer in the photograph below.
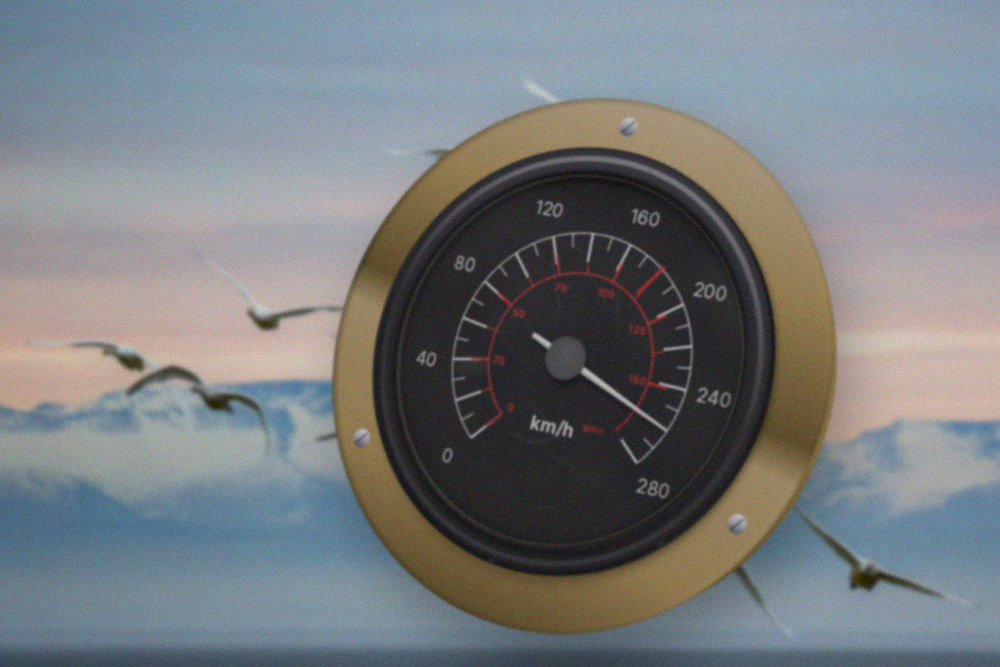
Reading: 260 km/h
